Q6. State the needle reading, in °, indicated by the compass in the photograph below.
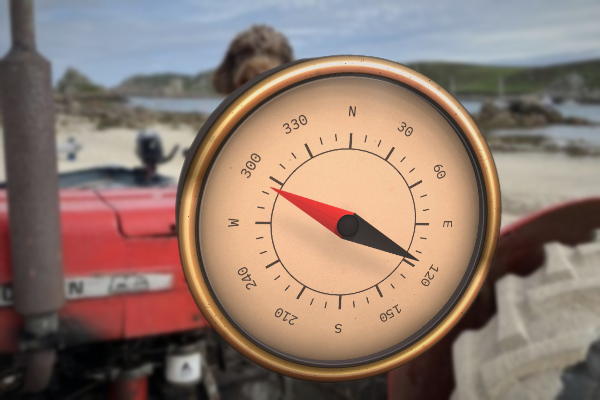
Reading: 295 °
